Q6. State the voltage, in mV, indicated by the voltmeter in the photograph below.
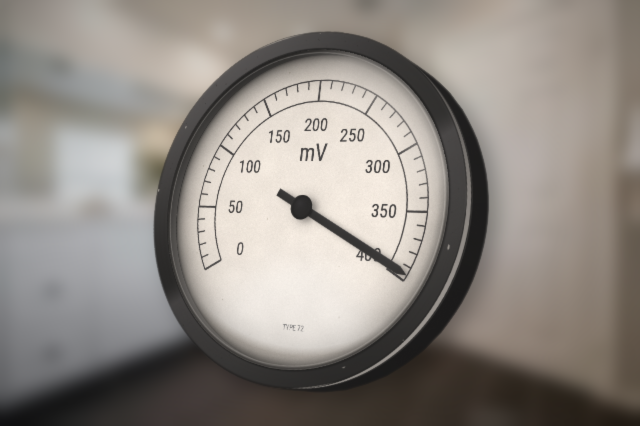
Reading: 395 mV
